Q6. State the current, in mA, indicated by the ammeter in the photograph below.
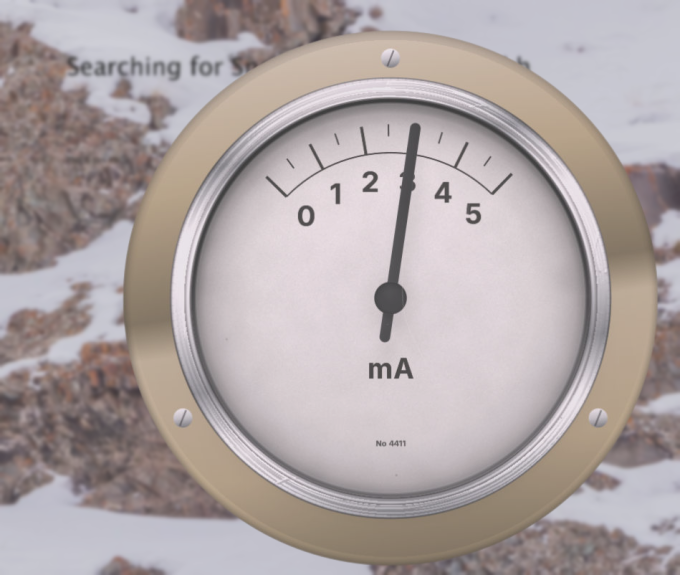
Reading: 3 mA
